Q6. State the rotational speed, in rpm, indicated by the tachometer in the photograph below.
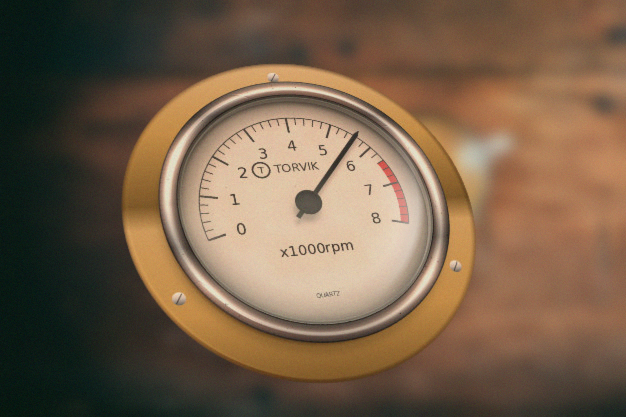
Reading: 5600 rpm
